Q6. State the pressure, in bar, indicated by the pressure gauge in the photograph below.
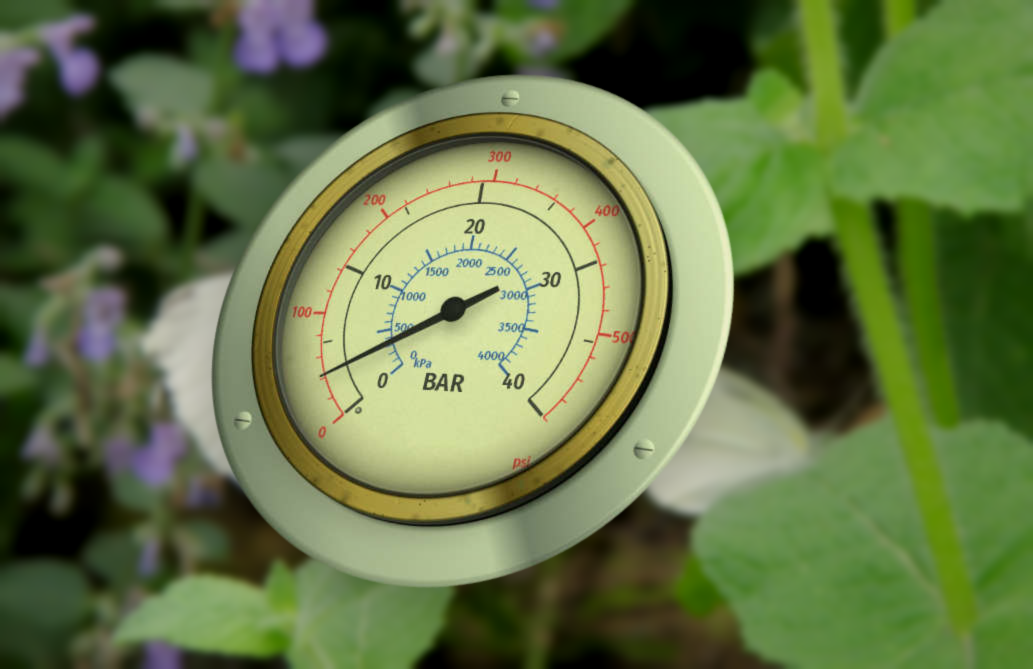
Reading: 2.5 bar
